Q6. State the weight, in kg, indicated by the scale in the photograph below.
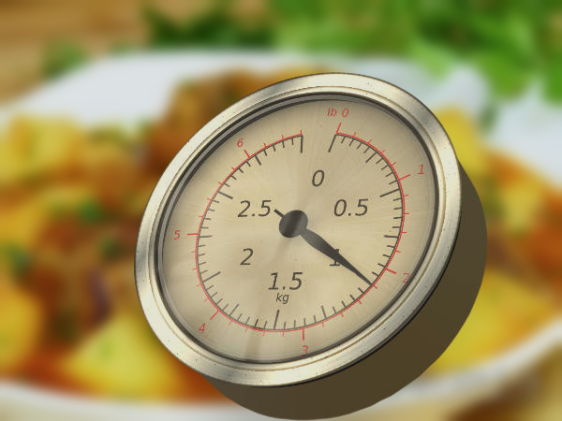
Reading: 1 kg
